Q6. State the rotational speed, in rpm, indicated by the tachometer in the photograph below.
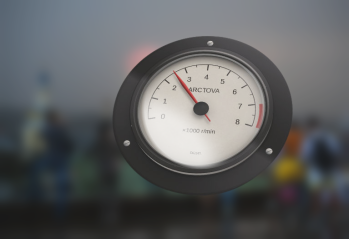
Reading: 2500 rpm
